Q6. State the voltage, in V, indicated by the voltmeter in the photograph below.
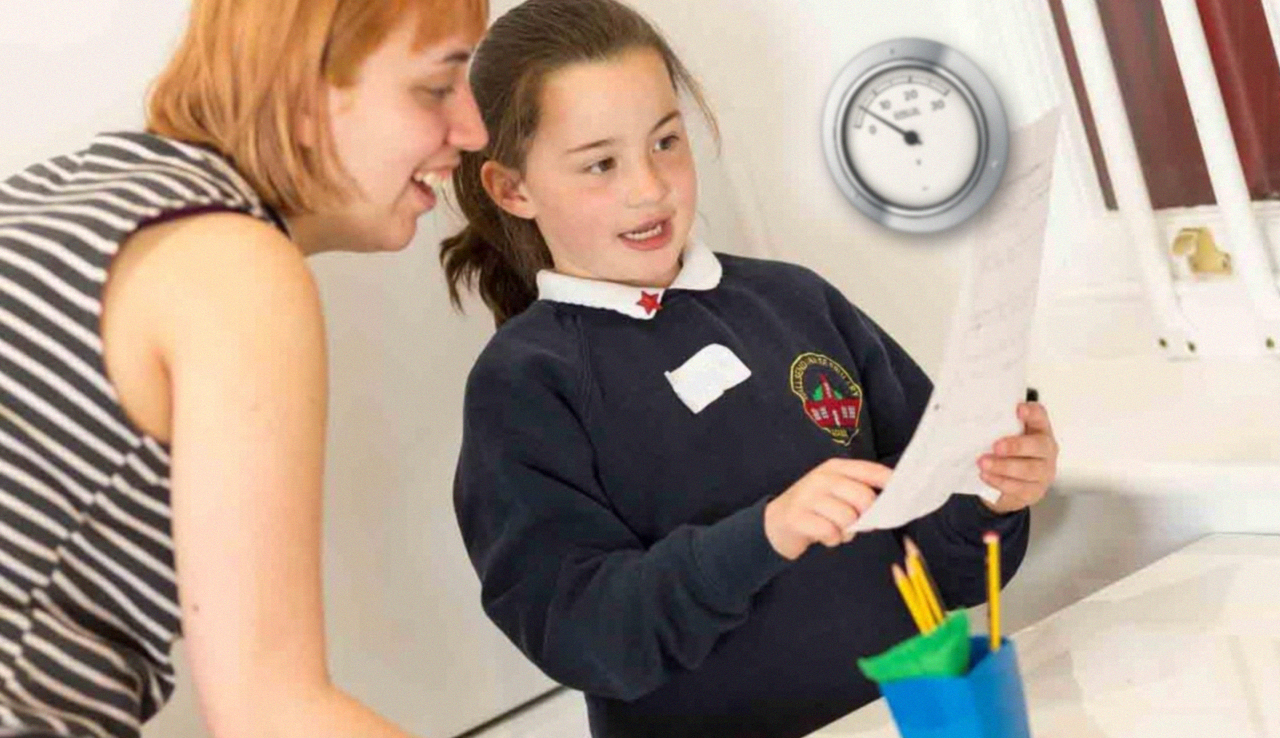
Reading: 5 V
